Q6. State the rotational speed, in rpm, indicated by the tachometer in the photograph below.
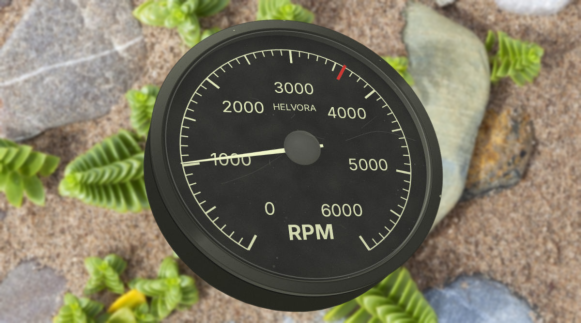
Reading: 1000 rpm
